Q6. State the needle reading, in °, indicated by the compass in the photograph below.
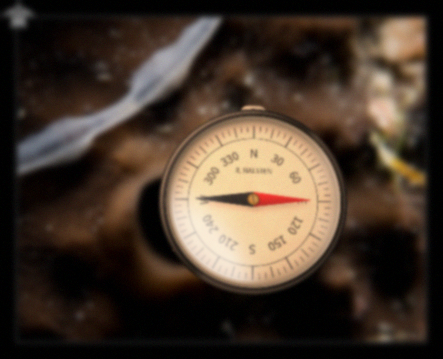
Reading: 90 °
